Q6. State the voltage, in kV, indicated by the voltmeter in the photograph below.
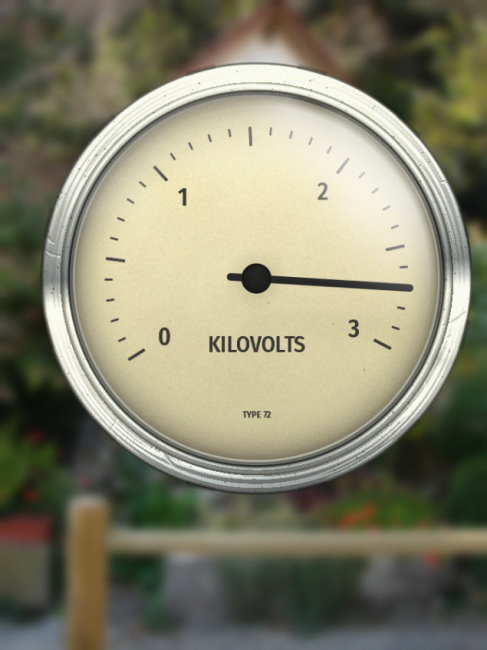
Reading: 2.7 kV
